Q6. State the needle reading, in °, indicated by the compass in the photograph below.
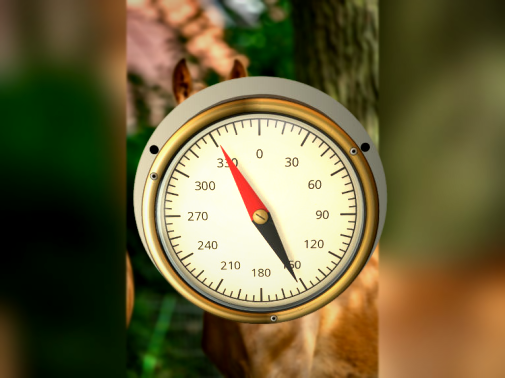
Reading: 332.5 °
